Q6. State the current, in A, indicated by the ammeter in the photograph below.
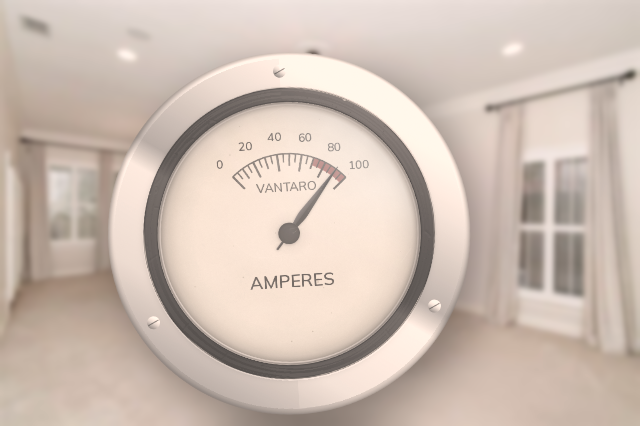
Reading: 90 A
